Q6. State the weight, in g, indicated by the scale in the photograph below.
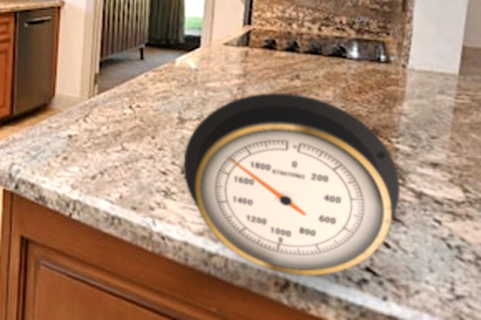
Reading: 1700 g
